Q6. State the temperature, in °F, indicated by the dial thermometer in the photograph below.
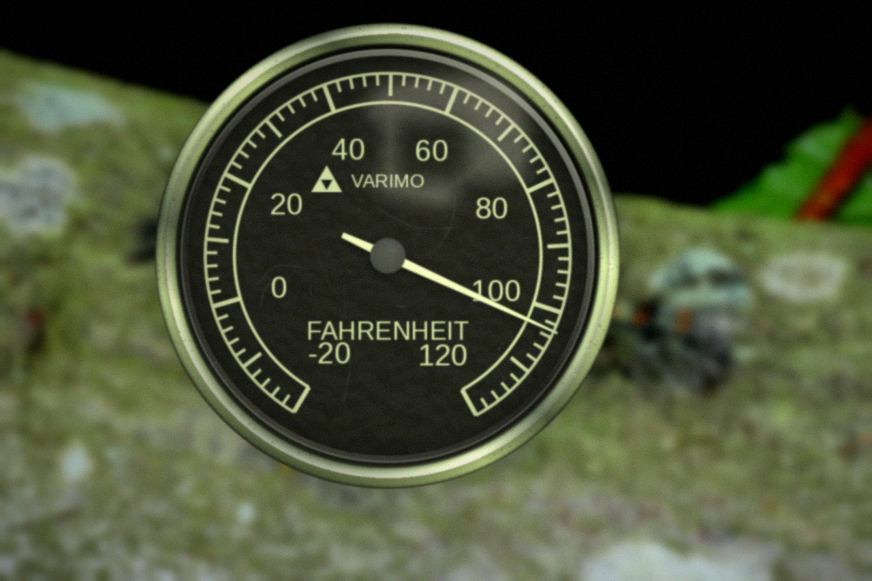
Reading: 103 °F
